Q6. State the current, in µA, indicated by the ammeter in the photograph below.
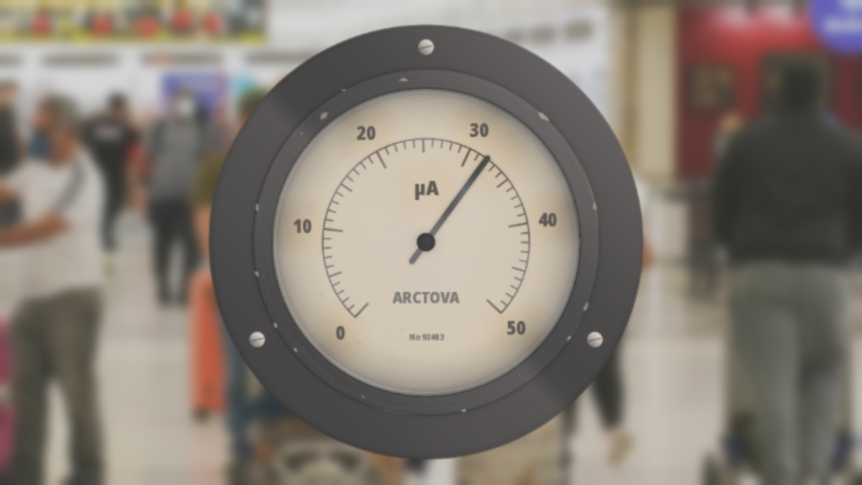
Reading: 32 µA
